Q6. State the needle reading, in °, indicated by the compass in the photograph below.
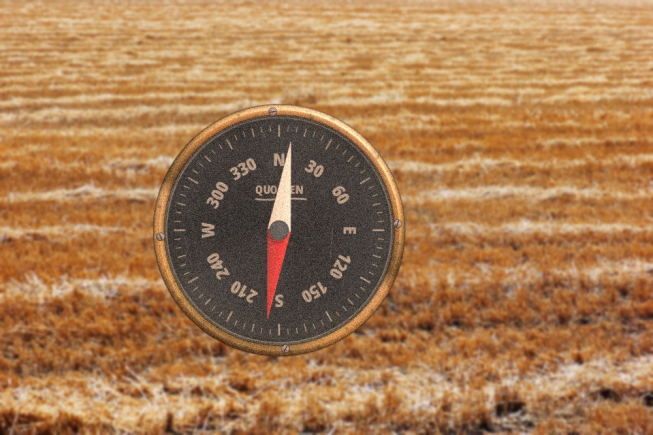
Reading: 187.5 °
